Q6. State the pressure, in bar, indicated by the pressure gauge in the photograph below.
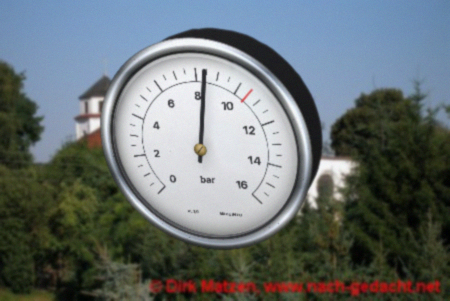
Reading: 8.5 bar
